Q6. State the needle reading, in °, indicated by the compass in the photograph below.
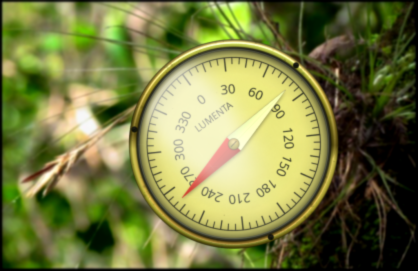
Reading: 260 °
